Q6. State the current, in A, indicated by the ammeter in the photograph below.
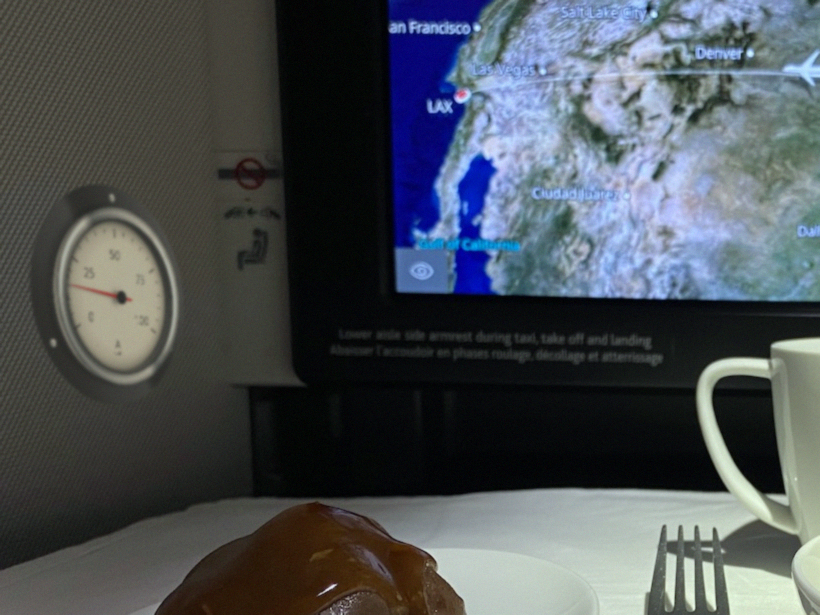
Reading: 15 A
